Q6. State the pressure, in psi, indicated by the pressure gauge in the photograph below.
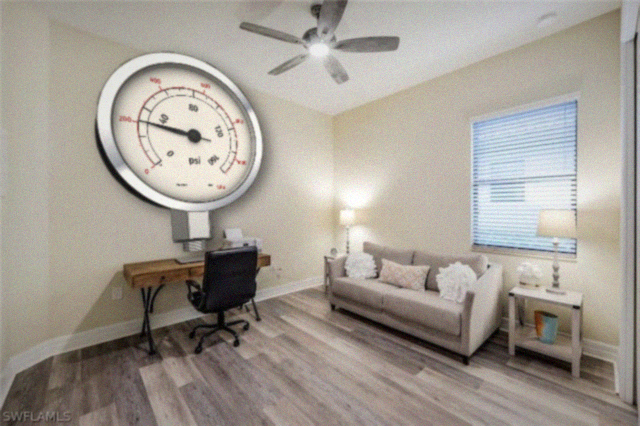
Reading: 30 psi
